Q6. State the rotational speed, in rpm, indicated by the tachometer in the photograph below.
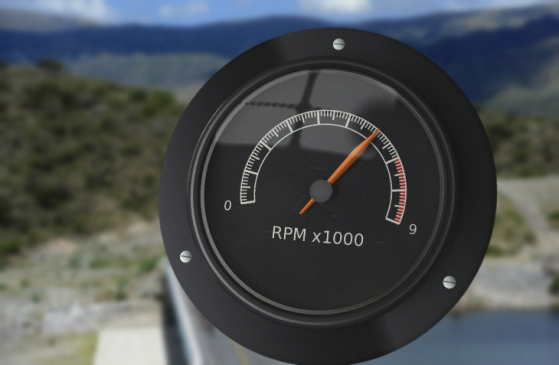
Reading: 6000 rpm
